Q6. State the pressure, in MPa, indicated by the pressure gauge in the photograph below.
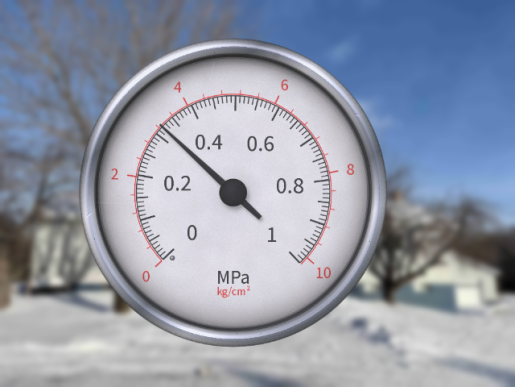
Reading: 0.32 MPa
